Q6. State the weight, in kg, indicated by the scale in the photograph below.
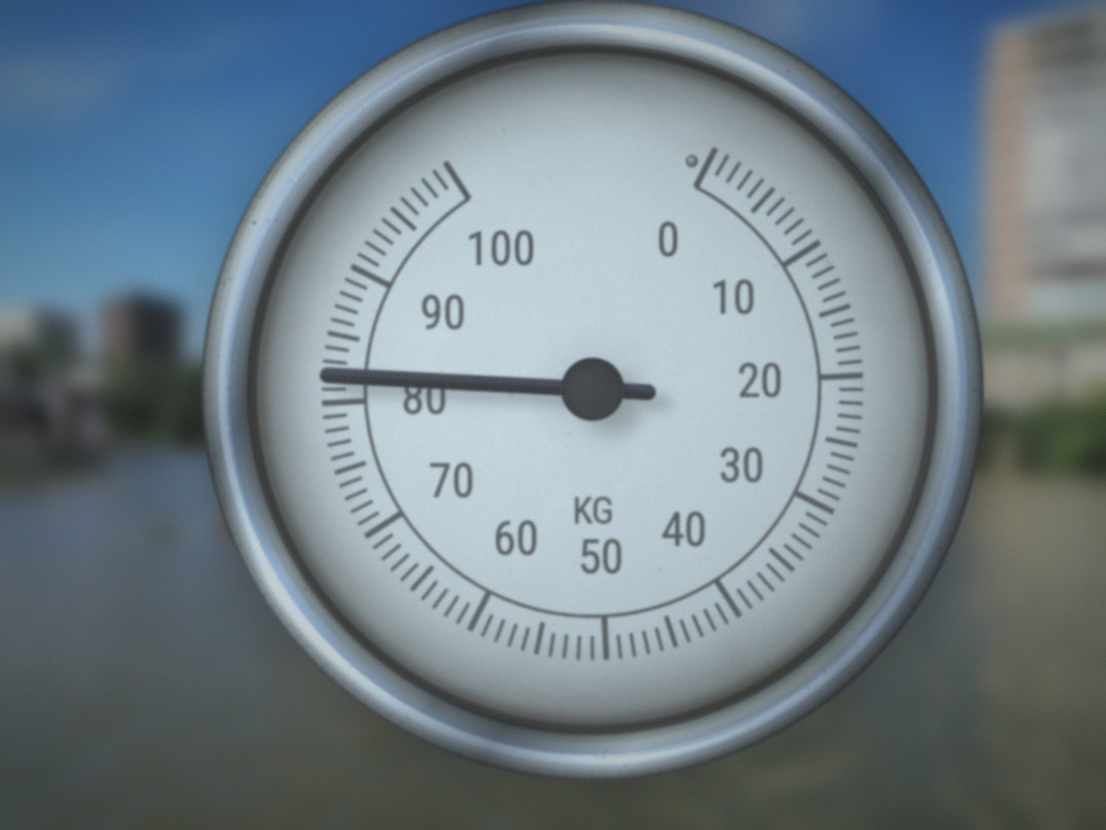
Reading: 82 kg
